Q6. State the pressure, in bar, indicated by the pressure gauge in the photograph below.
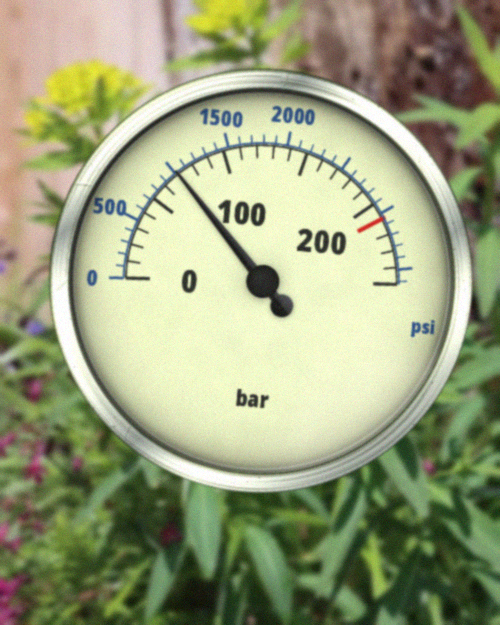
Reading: 70 bar
